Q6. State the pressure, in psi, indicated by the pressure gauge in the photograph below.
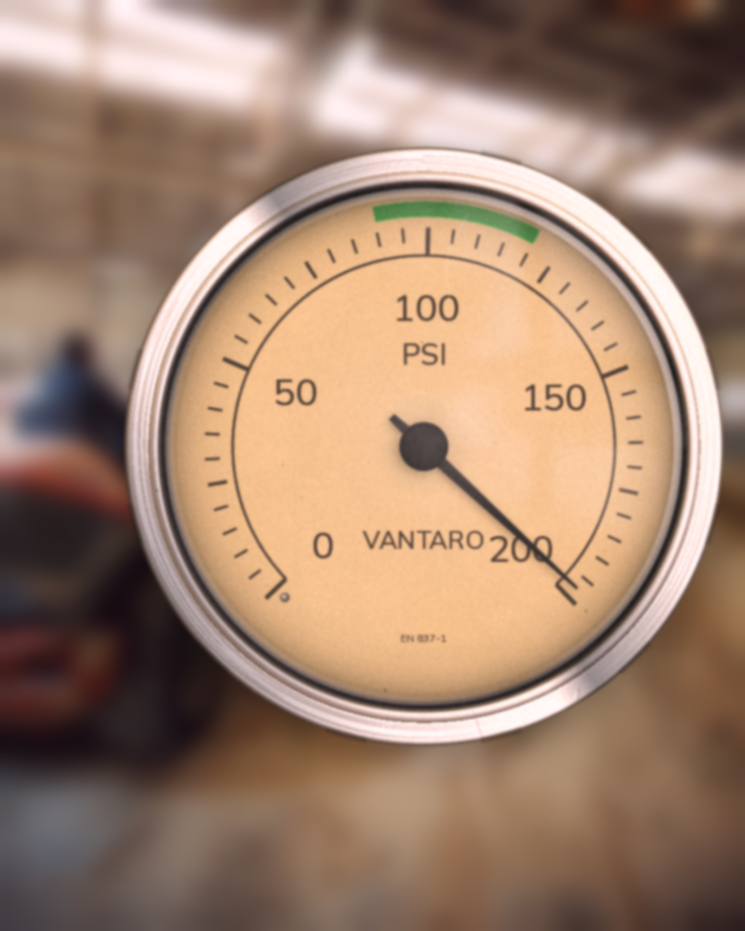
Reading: 197.5 psi
